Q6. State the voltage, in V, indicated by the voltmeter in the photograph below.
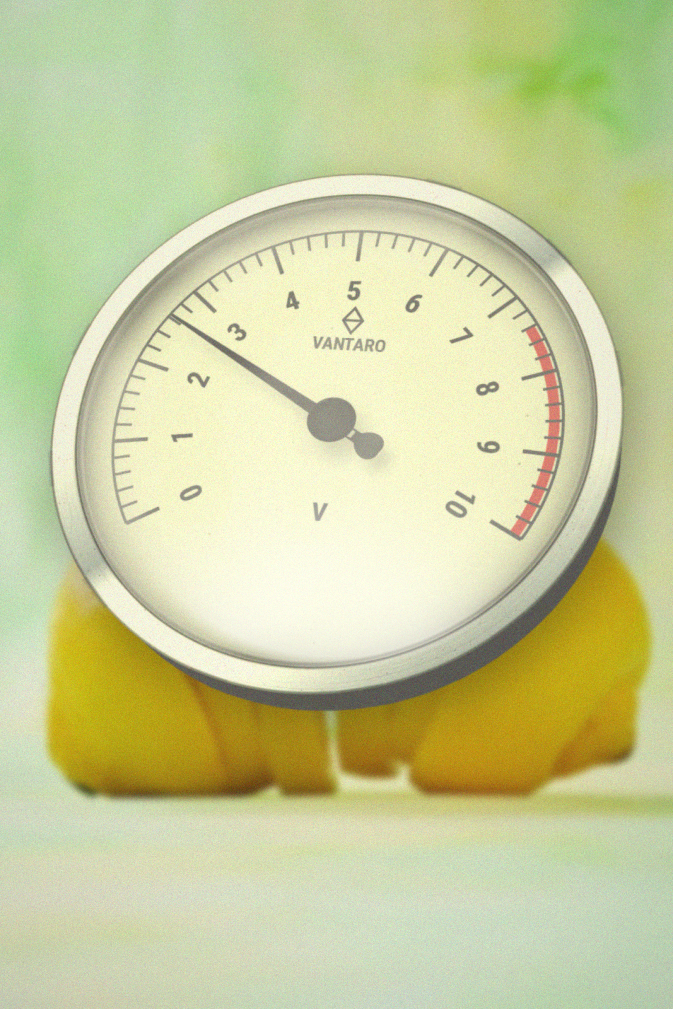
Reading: 2.6 V
